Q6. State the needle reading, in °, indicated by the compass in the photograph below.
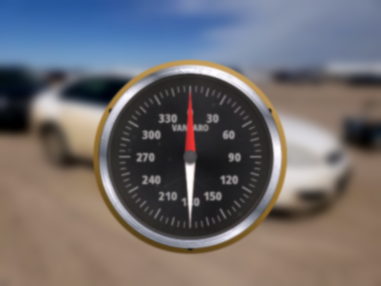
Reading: 0 °
